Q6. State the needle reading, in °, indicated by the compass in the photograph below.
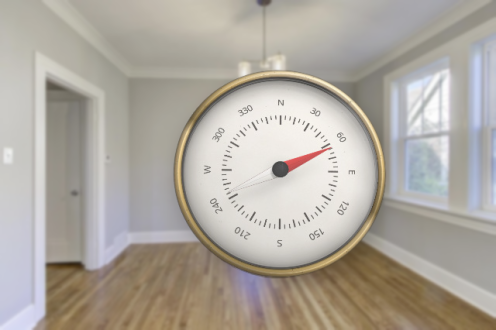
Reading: 65 °
